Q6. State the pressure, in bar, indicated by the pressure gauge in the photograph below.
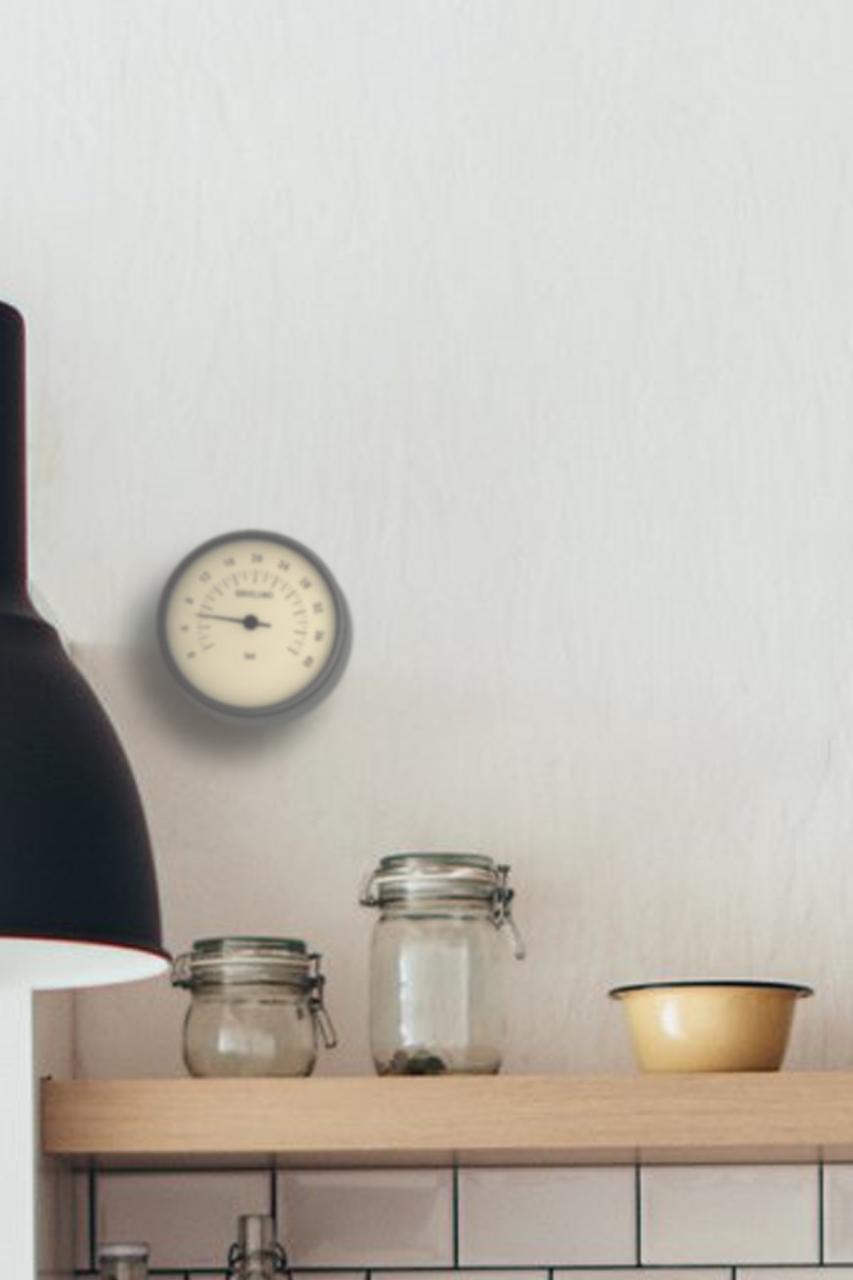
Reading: 6 bar
